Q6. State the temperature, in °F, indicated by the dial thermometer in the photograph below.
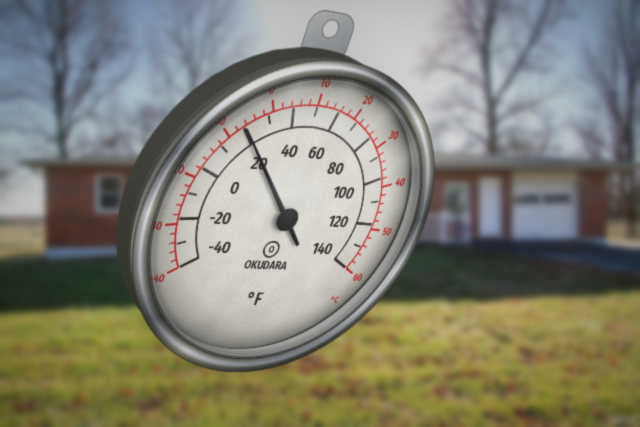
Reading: 20 °F
